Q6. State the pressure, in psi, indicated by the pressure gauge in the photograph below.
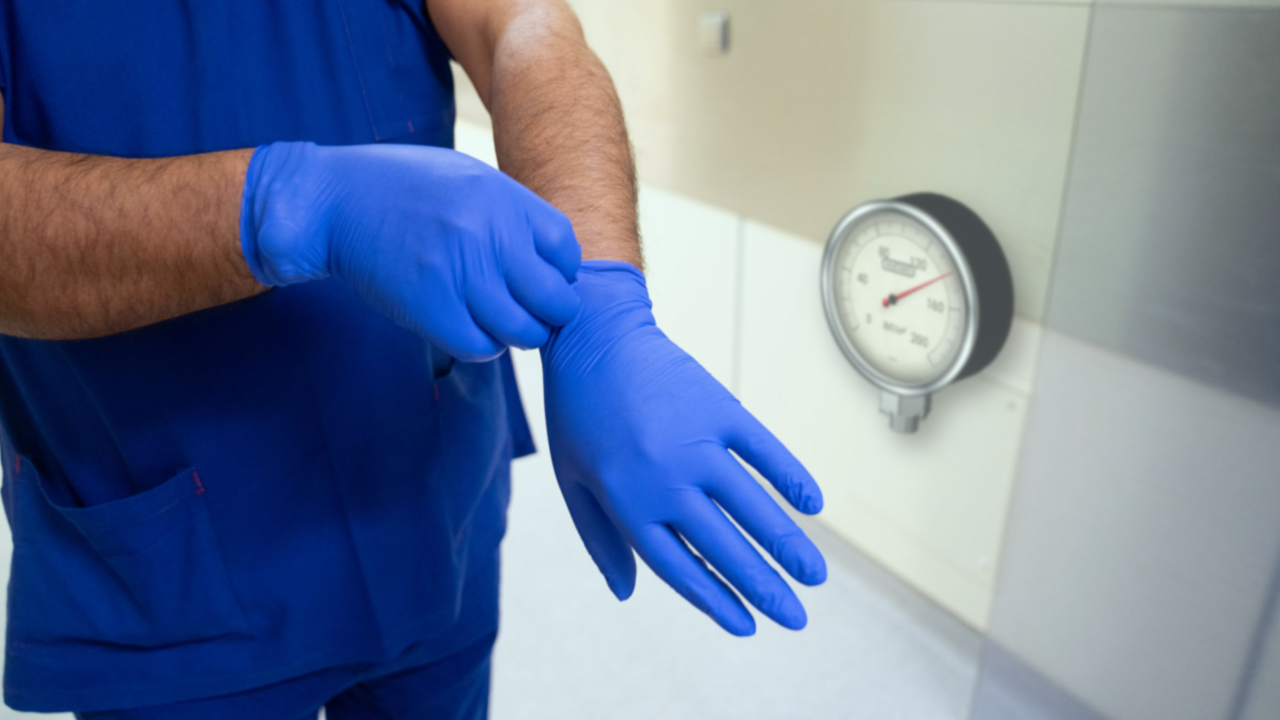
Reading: 140 psi
